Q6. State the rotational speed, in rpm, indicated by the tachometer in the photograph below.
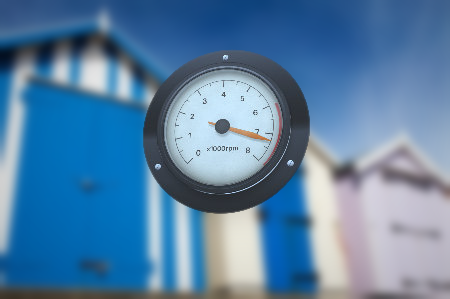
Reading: 7250 rpm
